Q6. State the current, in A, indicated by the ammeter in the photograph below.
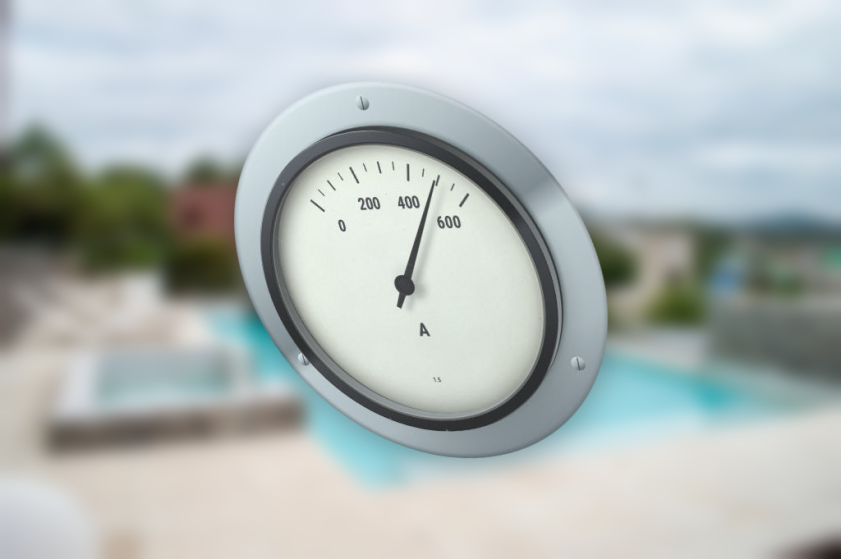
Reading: 500 A
